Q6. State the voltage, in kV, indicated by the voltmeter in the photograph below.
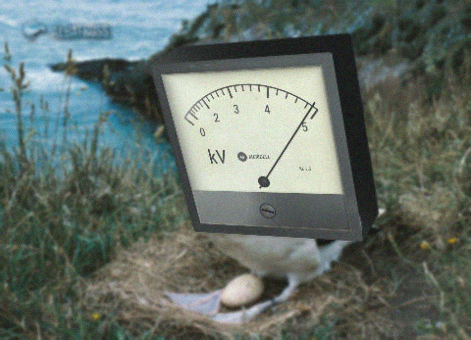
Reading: 4.9 kV
